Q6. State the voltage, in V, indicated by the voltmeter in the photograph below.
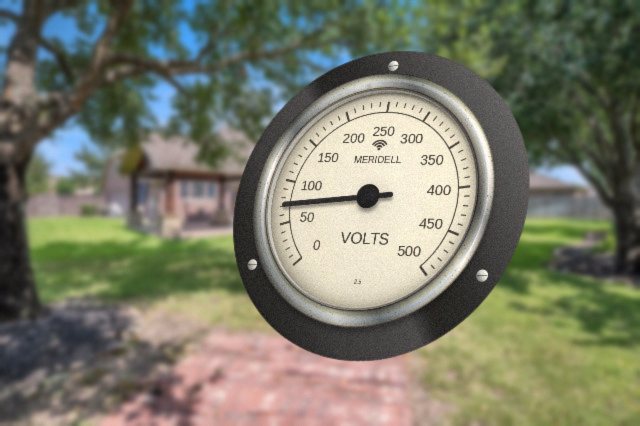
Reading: 70 V
